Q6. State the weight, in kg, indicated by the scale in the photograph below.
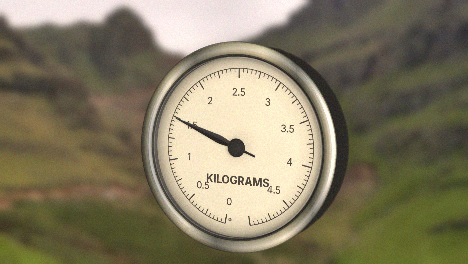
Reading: 1.5 kg
